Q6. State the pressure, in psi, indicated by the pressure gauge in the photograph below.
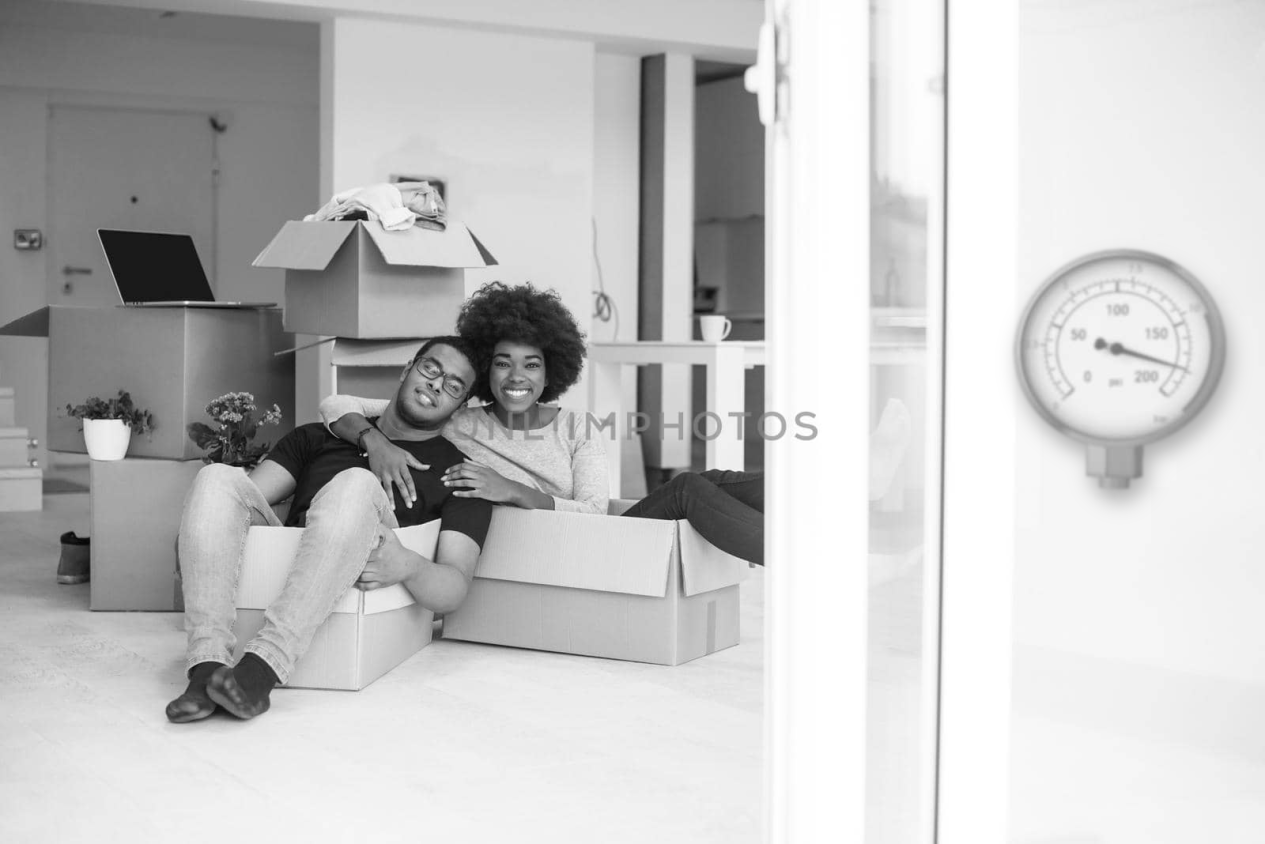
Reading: 180 psi
